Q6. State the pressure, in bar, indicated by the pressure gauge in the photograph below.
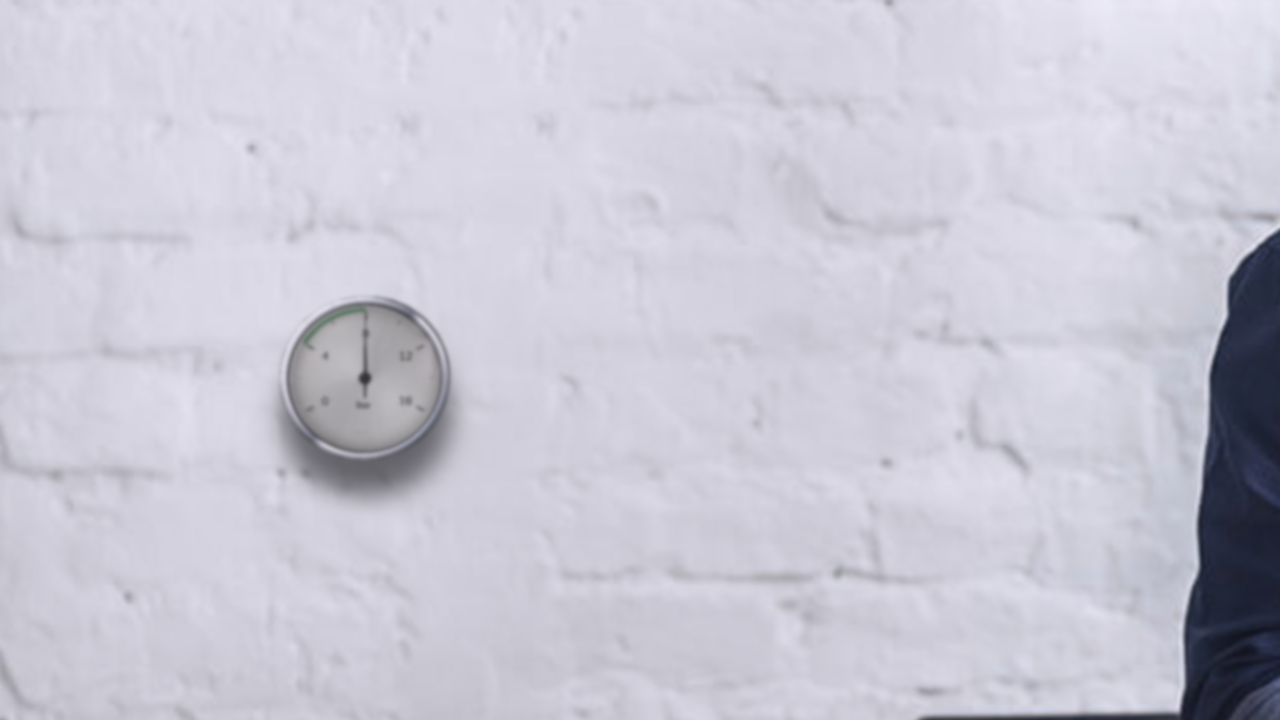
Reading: 8 bar
